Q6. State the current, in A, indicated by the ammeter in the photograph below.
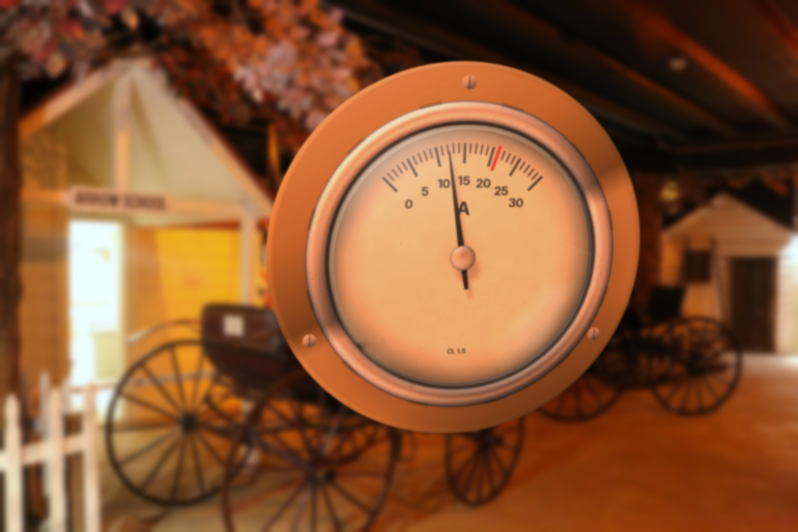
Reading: 12 A
